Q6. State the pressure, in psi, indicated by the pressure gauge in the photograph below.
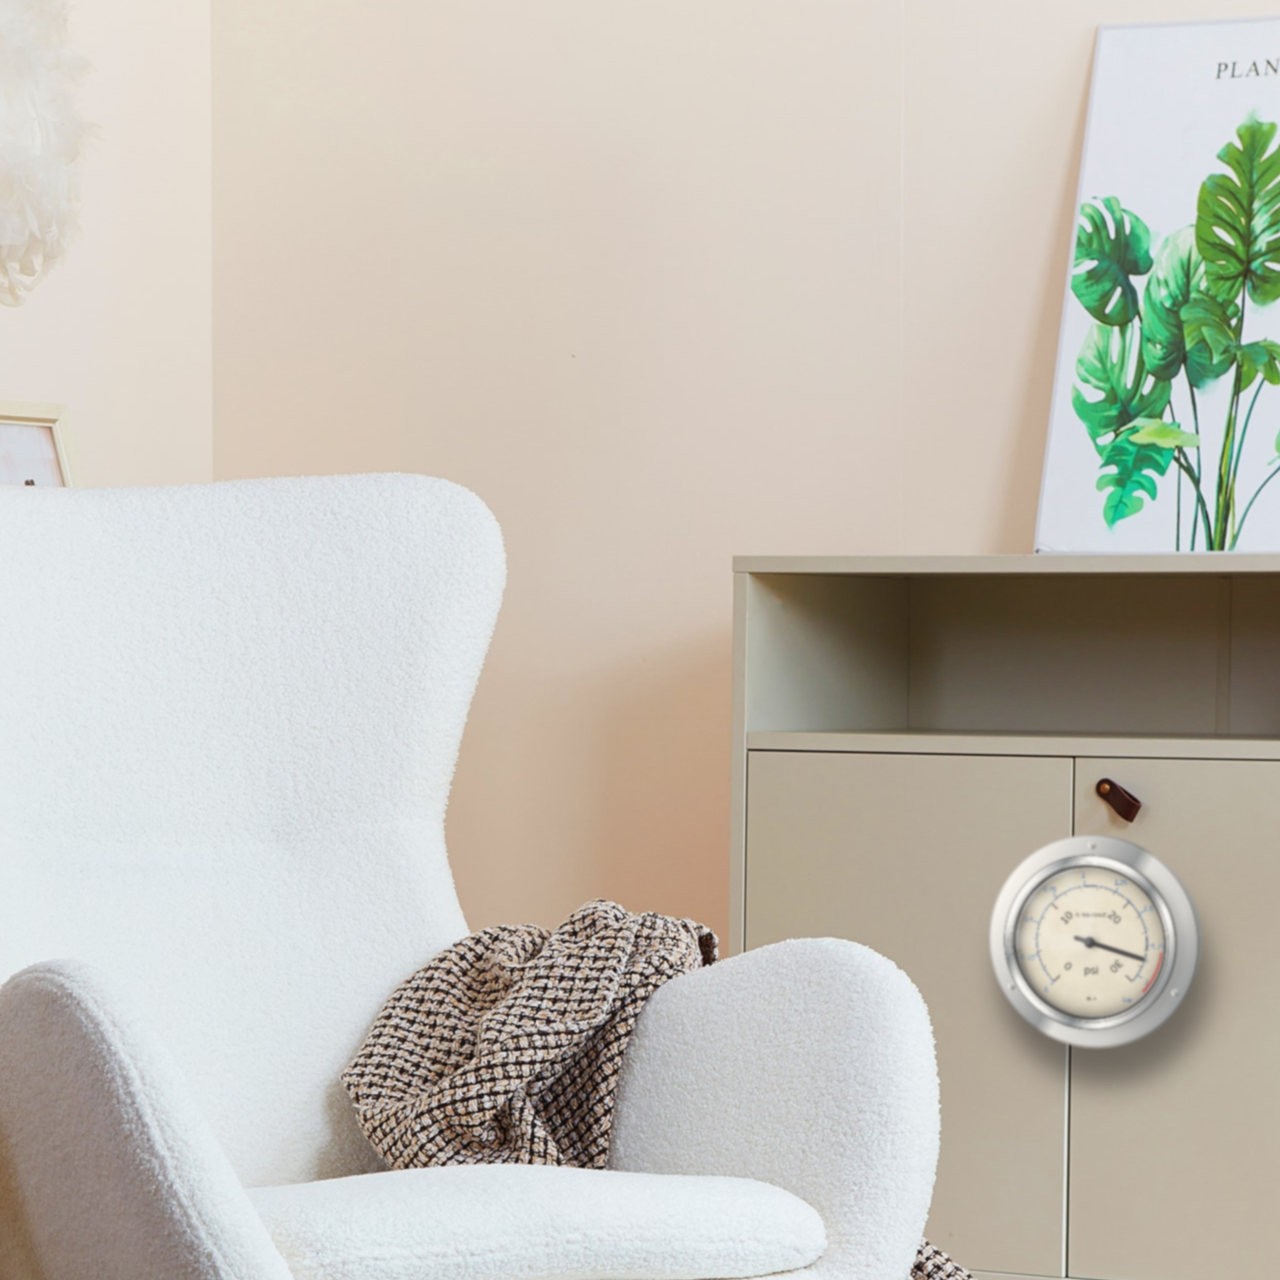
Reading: 27 psi
